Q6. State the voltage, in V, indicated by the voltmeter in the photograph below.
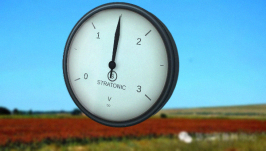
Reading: 1.5 V
